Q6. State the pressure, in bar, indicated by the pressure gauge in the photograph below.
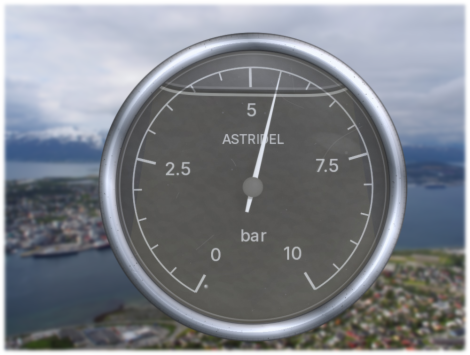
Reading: 5.5 bar
